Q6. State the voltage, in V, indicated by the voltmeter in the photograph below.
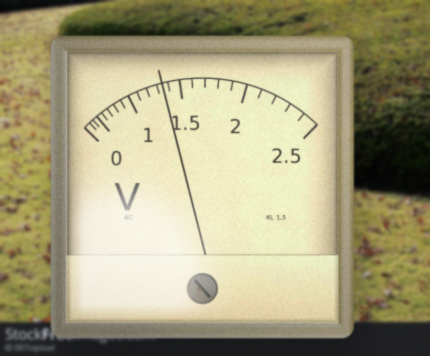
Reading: 1.35 V
